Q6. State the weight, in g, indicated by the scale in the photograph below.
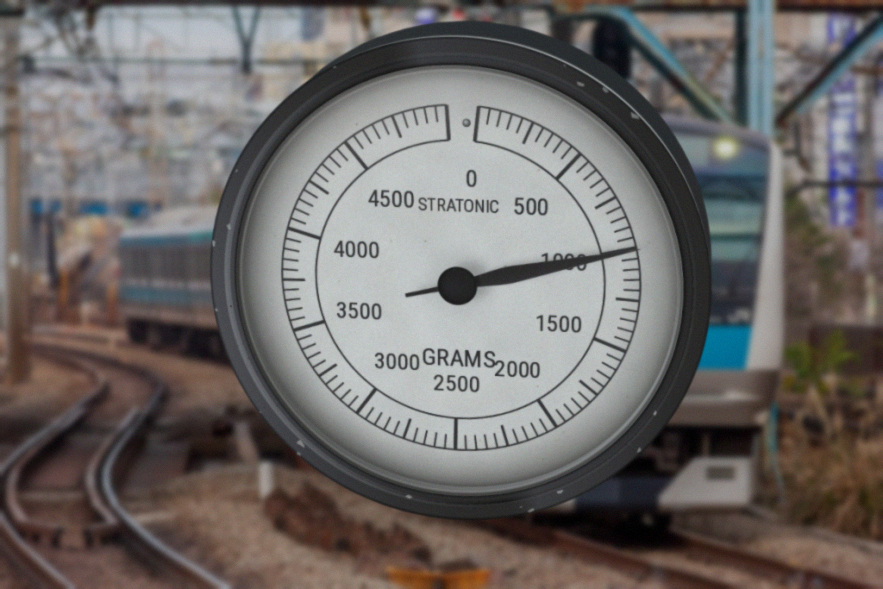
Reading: 1000 g
